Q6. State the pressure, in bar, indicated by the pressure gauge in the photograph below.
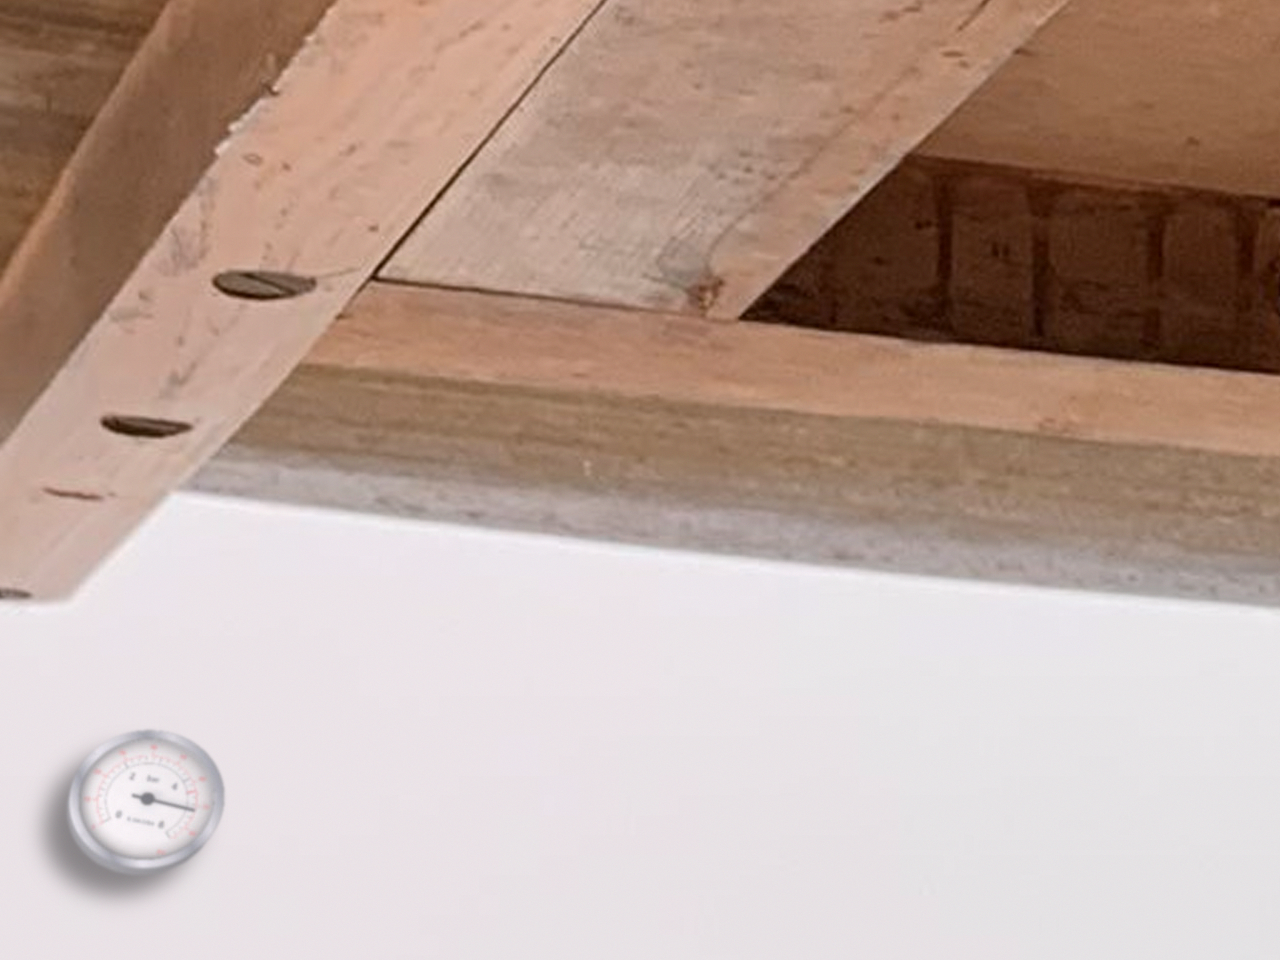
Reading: 5 bar
